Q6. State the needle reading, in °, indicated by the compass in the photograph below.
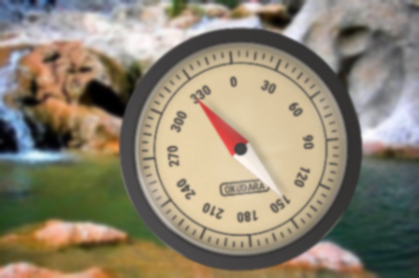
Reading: 325 °
